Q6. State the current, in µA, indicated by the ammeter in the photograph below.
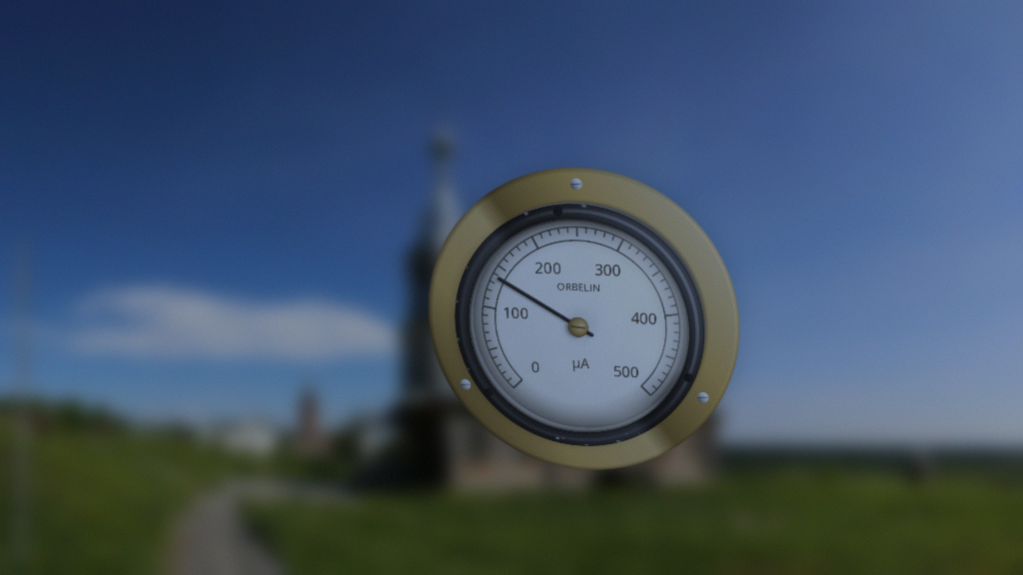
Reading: 140 µA
